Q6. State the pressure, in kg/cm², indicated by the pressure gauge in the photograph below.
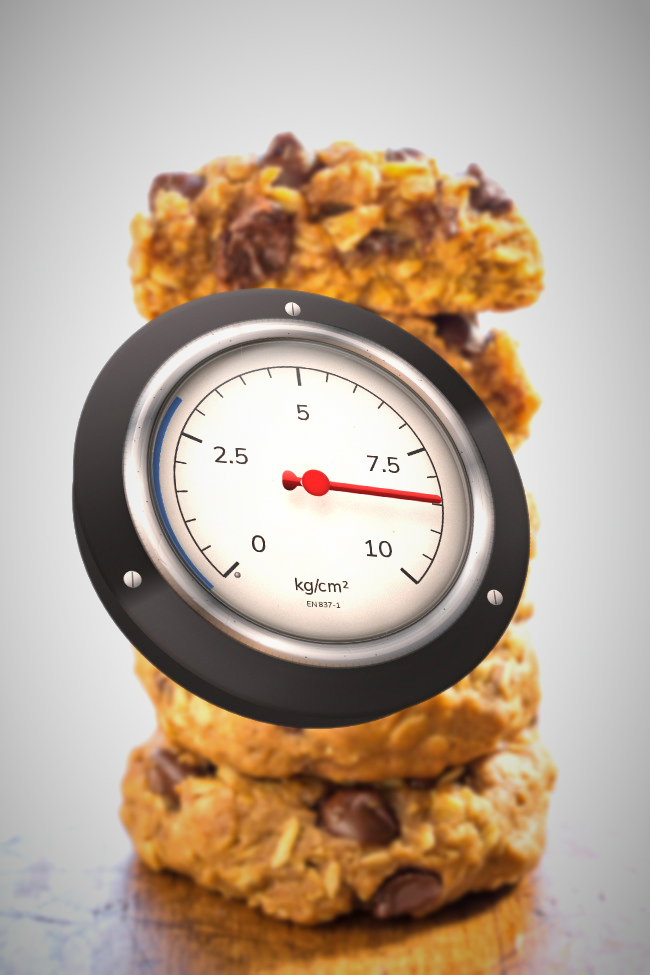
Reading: 8.5 kg/cm²
